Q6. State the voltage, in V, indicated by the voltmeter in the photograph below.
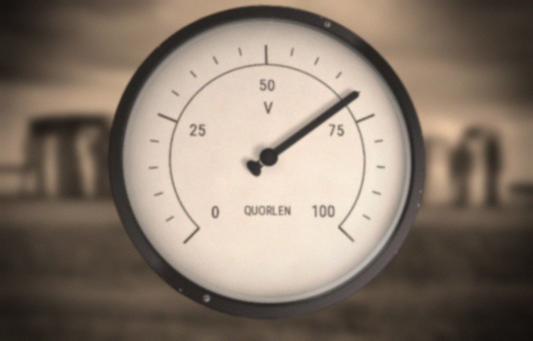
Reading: 70 V
